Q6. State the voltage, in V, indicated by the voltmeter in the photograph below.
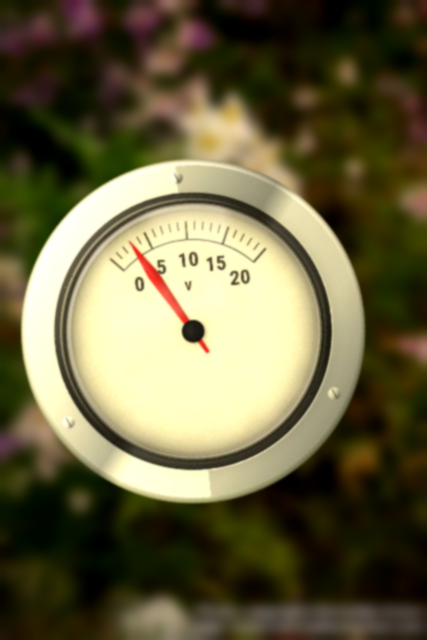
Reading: 3 V
